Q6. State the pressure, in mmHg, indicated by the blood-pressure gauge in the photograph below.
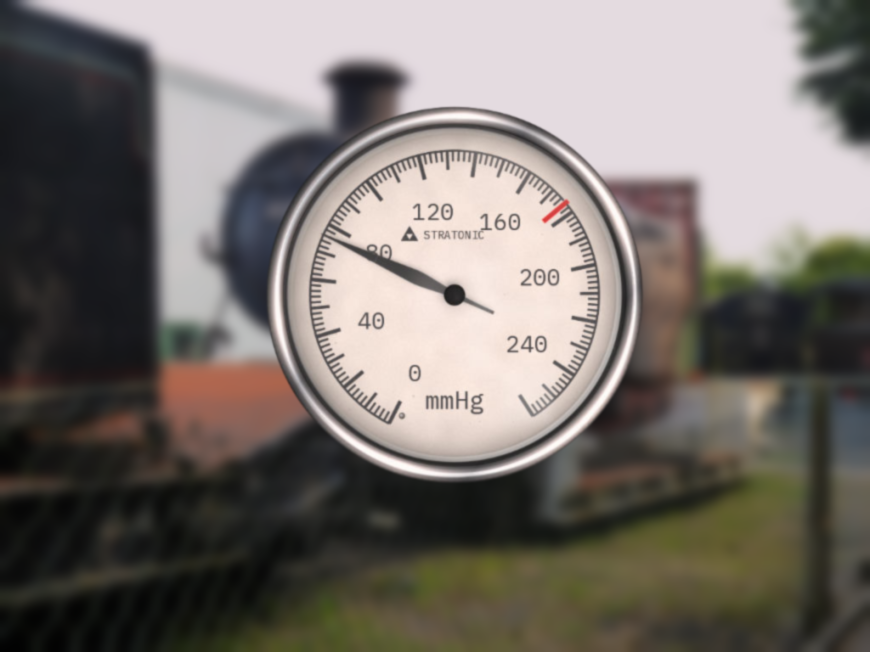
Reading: 76 mmHg
